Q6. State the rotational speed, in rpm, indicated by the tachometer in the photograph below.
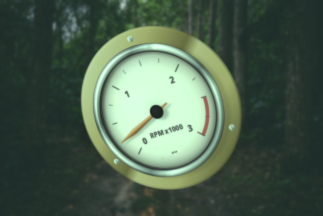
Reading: 250 rpm
